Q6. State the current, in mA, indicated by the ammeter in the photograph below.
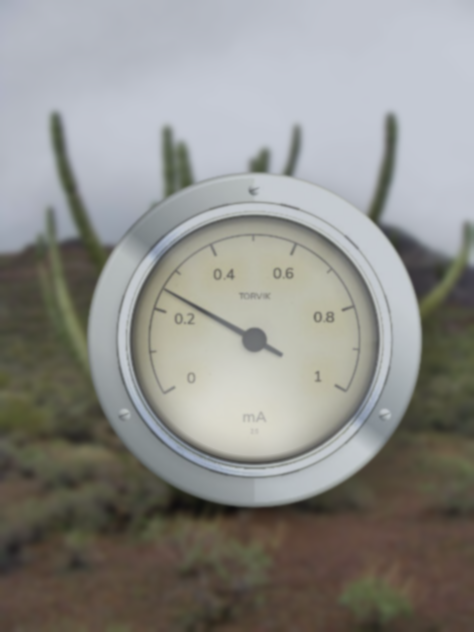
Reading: 0.25 mA
